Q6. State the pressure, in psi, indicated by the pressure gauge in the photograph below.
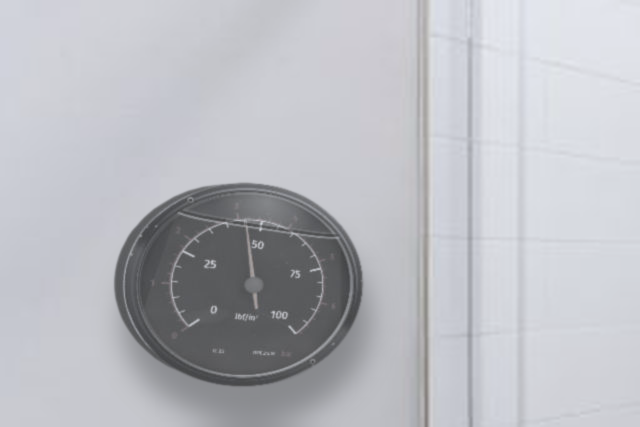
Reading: 45 psi
